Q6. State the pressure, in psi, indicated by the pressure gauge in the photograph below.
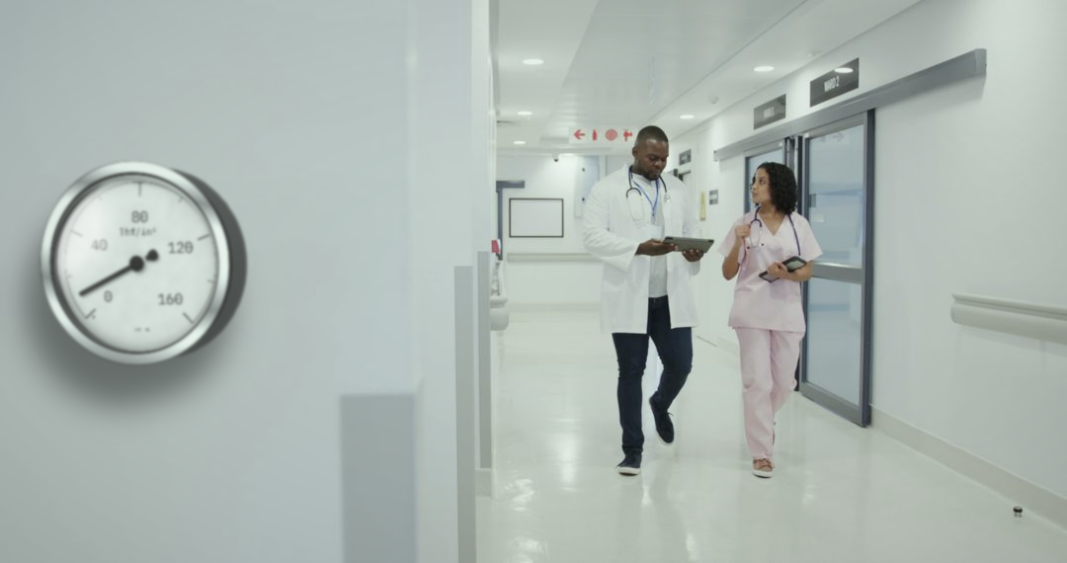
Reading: 10 psi
